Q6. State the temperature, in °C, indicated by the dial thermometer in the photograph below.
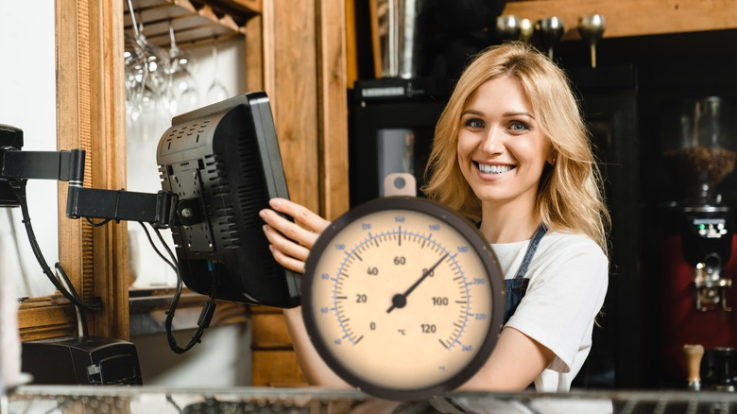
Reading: 80 °C
